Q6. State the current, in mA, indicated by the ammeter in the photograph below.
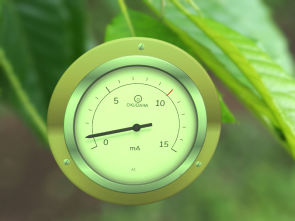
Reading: 1 mA
